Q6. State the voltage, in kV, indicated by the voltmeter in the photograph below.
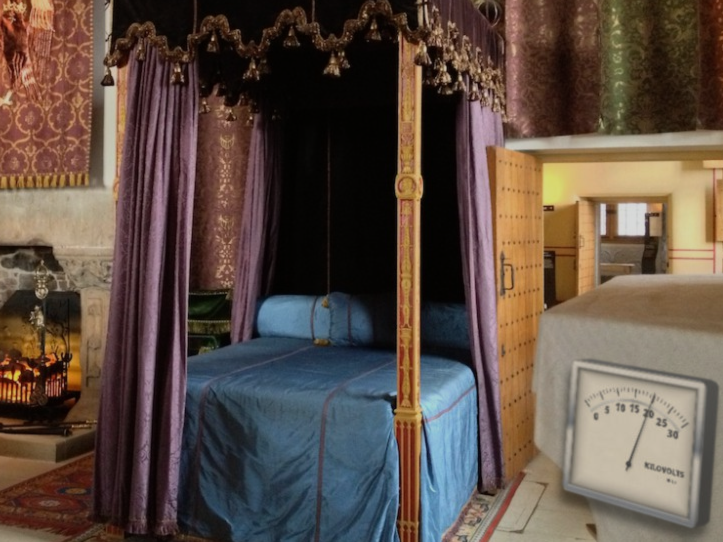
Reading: 20 kV
